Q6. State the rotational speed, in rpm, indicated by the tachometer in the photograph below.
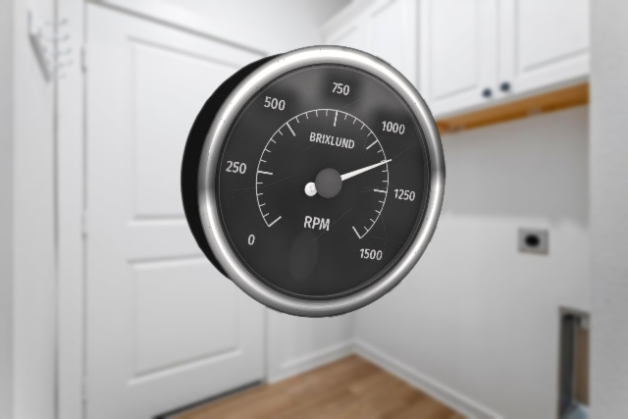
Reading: 1100 rpm
